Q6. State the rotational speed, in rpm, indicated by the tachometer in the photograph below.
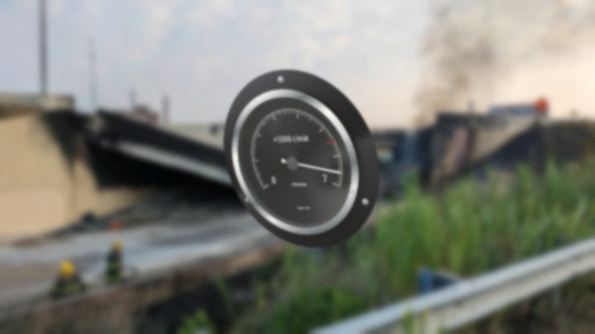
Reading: 6500 rpm
